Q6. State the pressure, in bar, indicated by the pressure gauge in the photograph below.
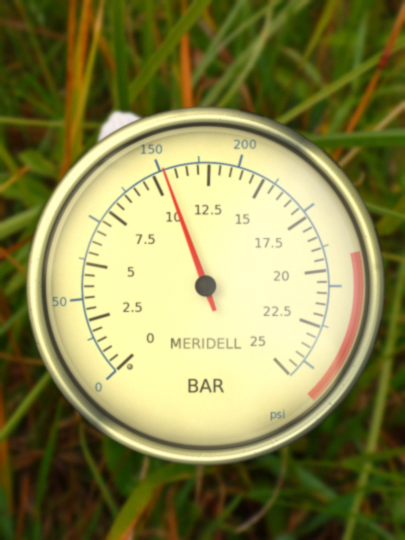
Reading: 10.5 bar
